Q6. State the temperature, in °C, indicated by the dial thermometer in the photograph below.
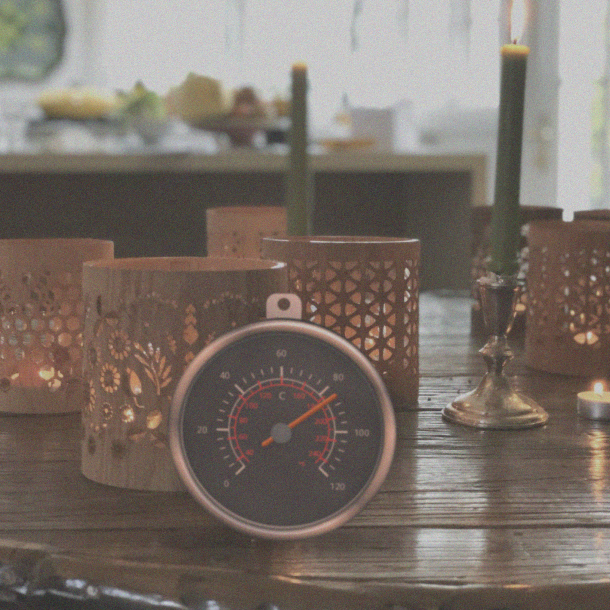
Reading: 84 °C
